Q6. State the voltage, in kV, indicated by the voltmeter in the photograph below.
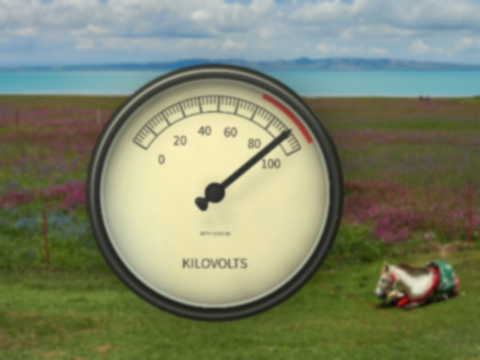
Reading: 90 kV
